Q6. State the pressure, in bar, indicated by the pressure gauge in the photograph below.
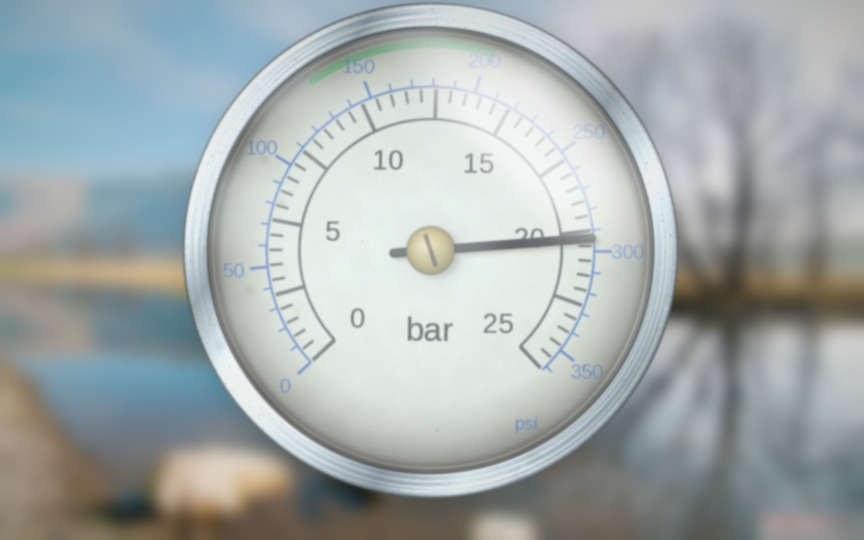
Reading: 20.25 bar
